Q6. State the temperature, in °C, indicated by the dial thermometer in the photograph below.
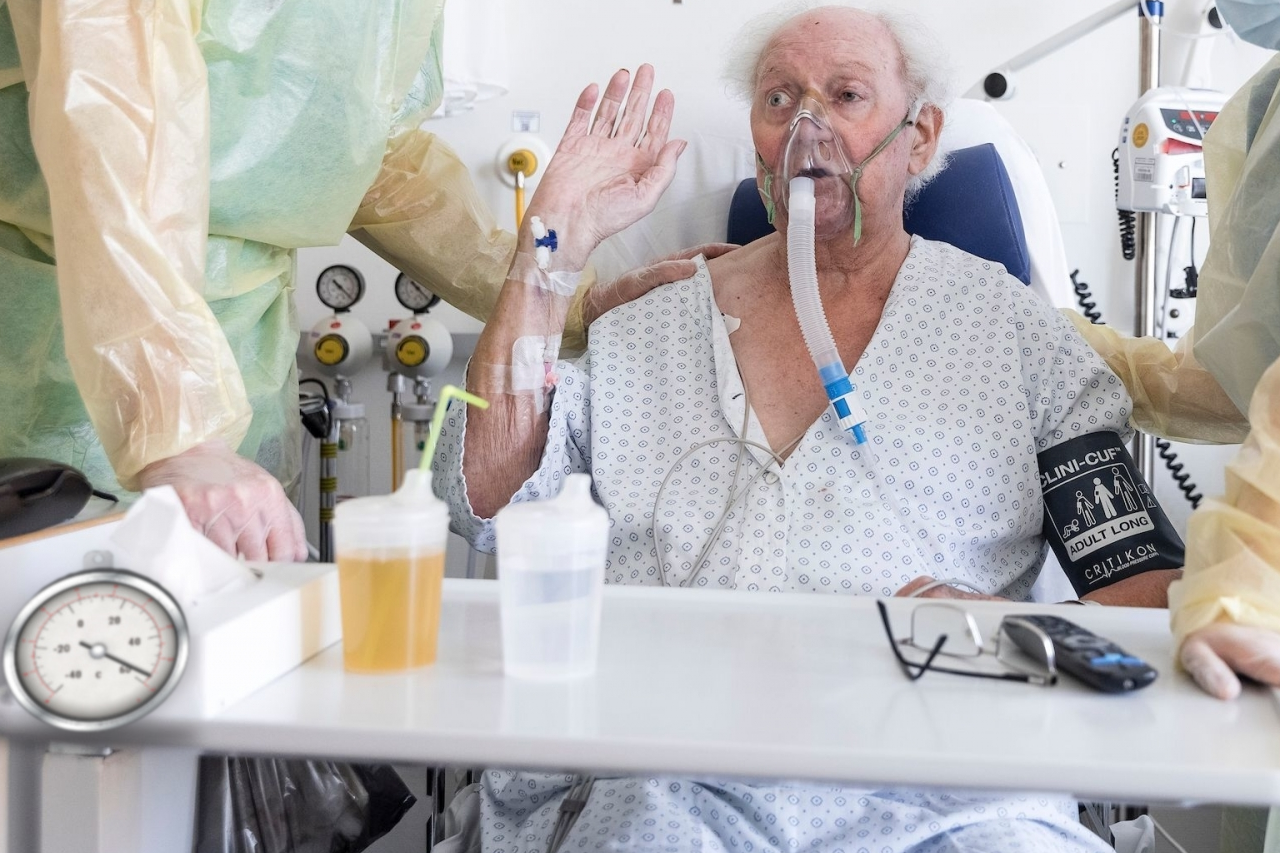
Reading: 56 °C
